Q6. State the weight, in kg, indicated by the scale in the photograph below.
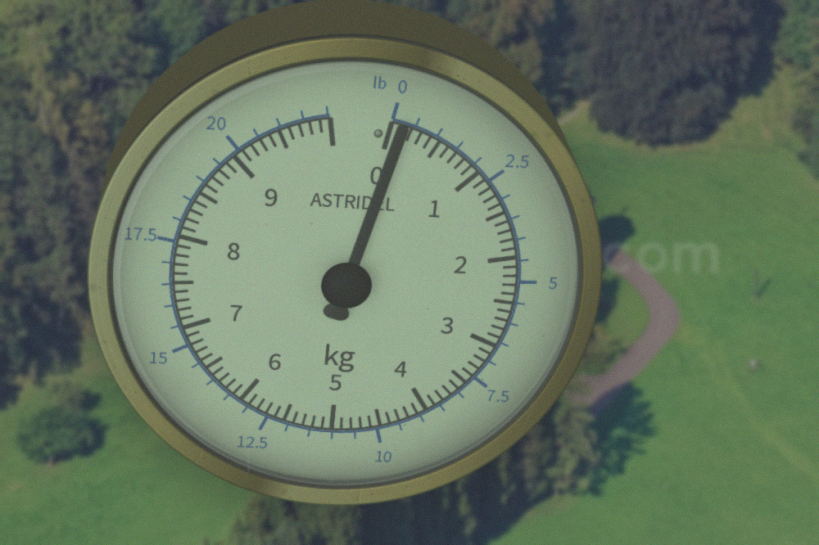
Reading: 0.1 kg
